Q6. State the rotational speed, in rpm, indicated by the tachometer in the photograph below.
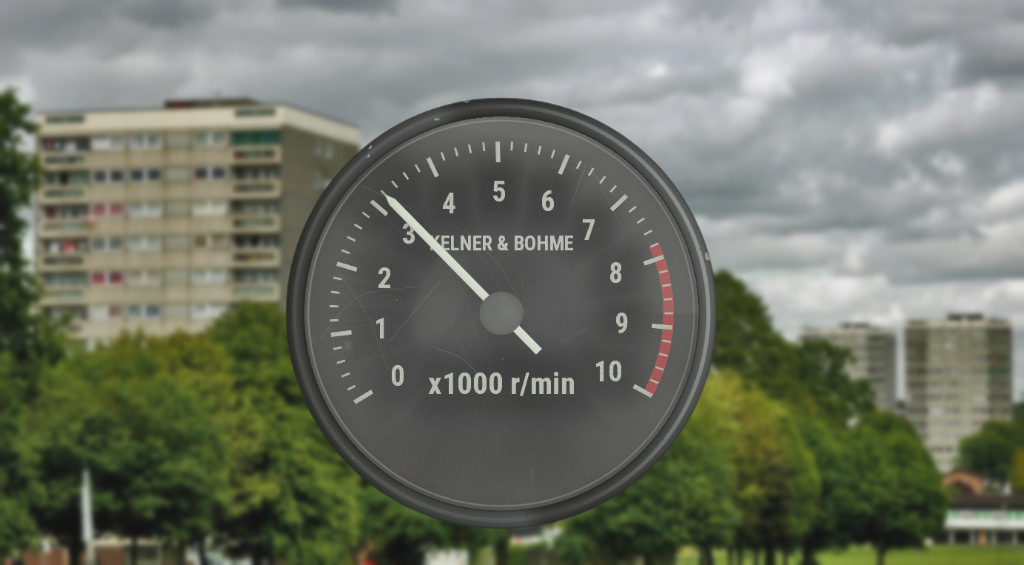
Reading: 3200 rpm
